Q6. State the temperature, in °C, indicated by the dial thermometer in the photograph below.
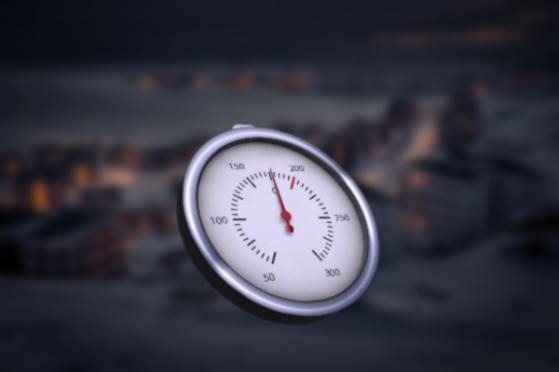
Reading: 175 °C
